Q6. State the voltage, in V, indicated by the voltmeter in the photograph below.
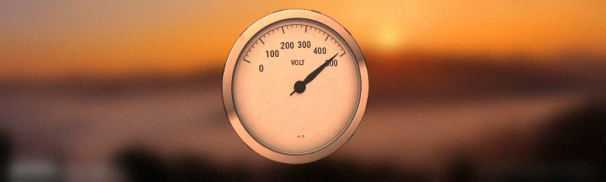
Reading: 480 V
